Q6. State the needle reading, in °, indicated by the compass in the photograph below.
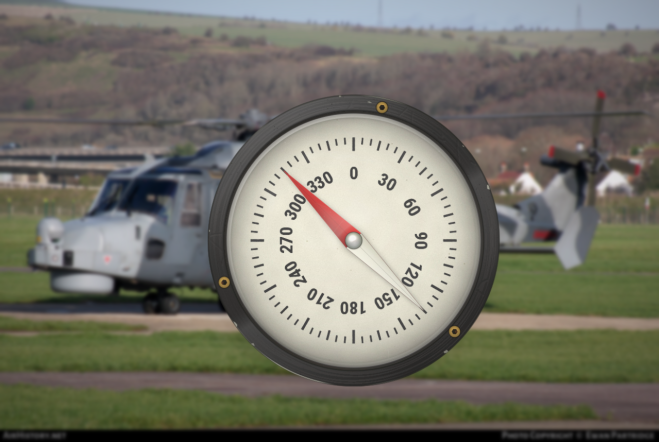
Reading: 315 °
